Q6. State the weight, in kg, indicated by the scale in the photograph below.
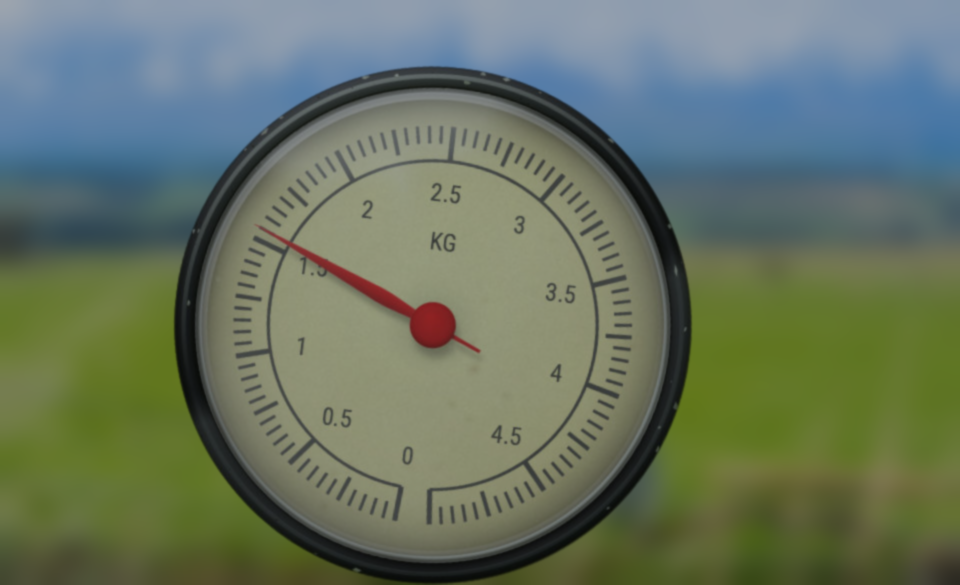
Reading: 1.55 kg
